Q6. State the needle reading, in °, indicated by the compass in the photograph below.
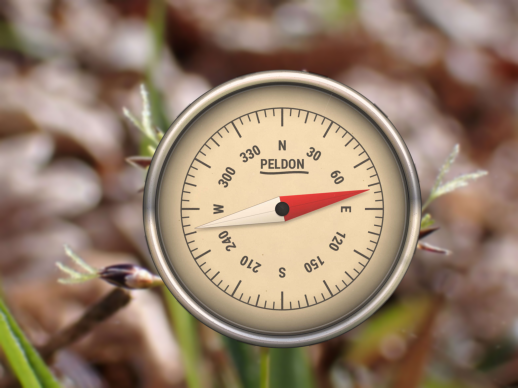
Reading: 77.5 °
